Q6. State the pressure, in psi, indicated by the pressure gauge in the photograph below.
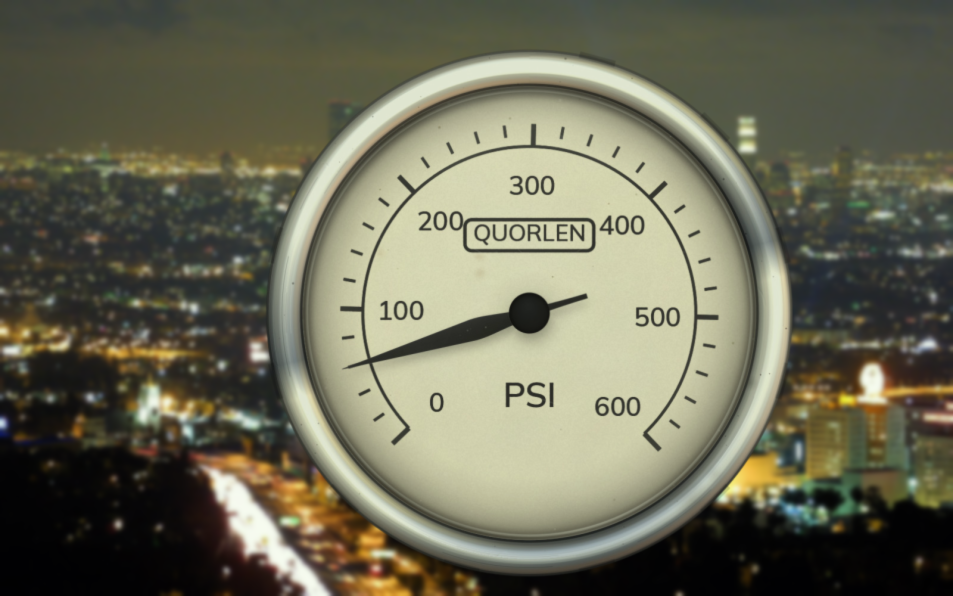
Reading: 60 psi
